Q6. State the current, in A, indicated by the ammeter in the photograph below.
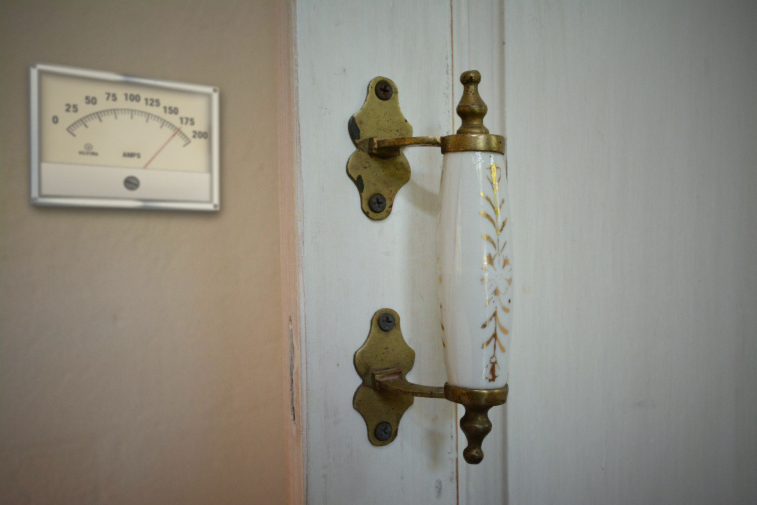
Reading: 175 A
